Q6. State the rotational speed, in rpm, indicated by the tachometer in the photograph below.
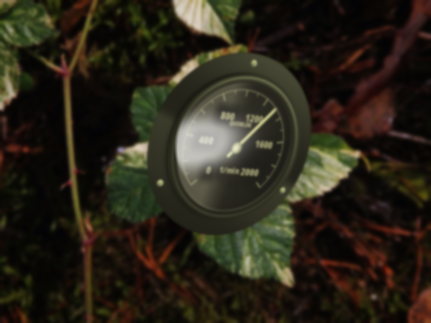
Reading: 1300 rpm
